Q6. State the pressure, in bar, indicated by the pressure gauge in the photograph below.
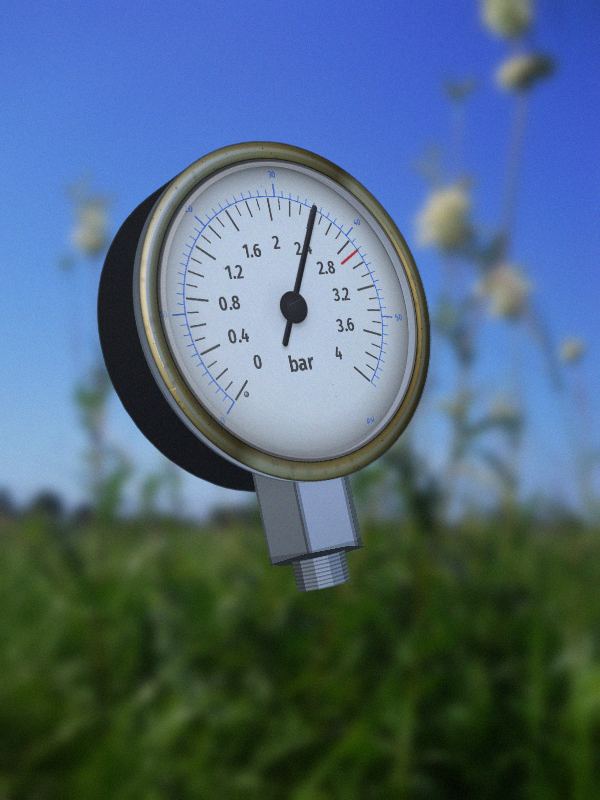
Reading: 2.4 bar
